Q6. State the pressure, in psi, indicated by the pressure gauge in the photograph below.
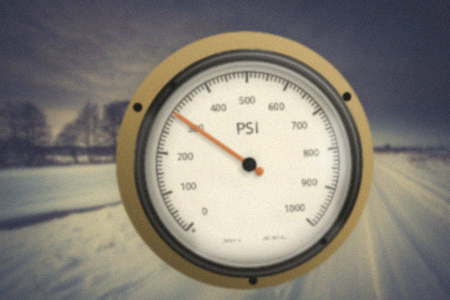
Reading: 300 psi
